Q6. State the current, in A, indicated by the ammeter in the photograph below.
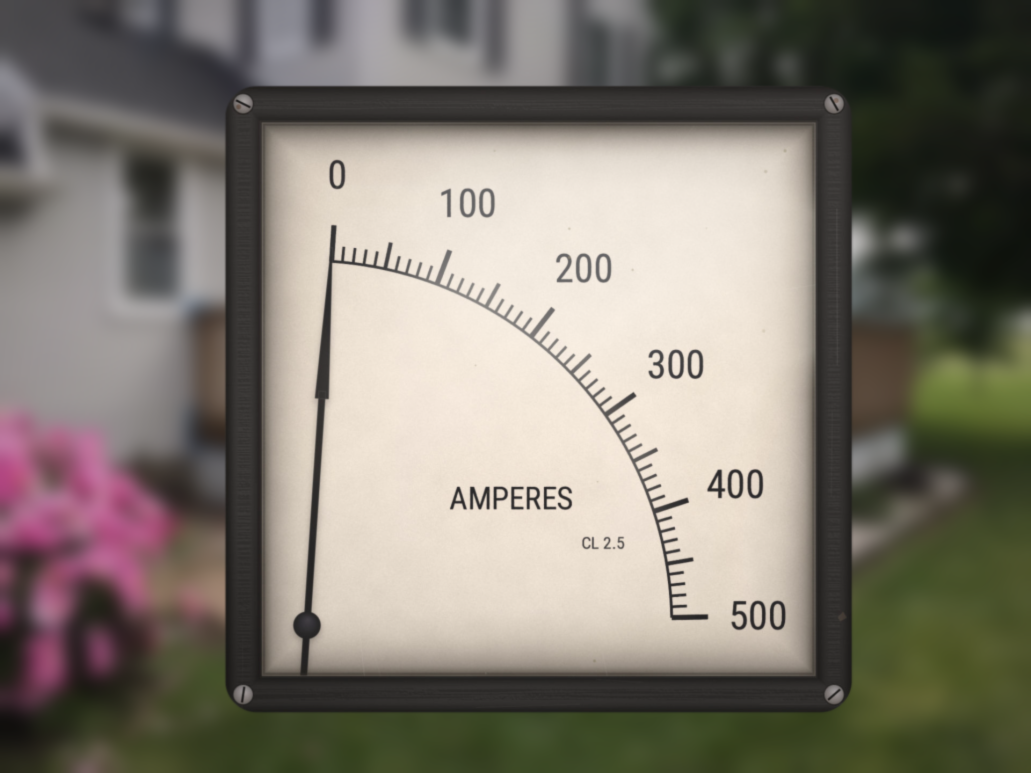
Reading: 0 A
